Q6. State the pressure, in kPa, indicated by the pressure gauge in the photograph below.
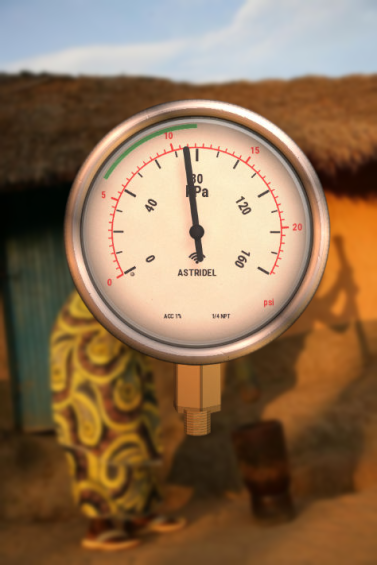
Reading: 75 kPa
